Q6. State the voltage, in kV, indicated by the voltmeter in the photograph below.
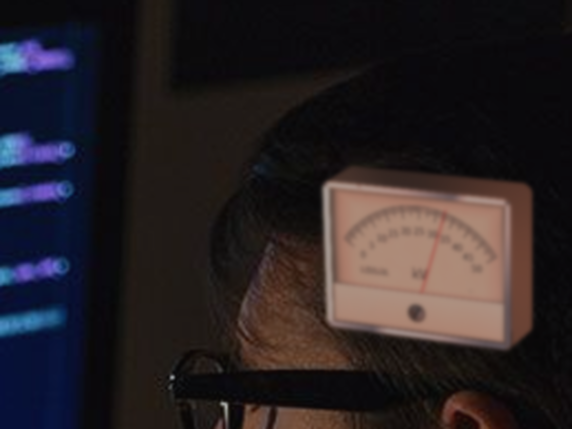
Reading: 32.5 kV
